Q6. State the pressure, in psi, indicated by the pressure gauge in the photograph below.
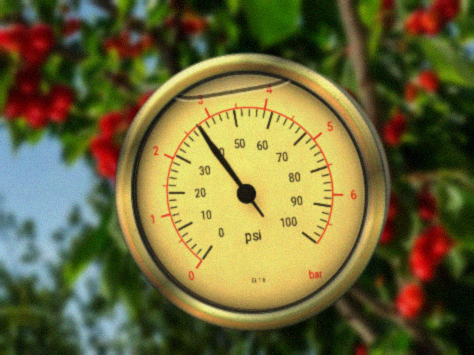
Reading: 40 psi
